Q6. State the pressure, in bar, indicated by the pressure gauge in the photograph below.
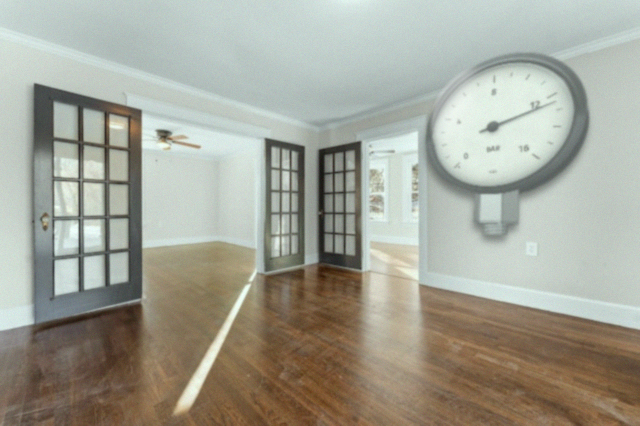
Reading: 12.5 bar
